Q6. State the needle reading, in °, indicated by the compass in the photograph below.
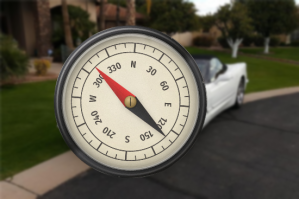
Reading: 310 °
